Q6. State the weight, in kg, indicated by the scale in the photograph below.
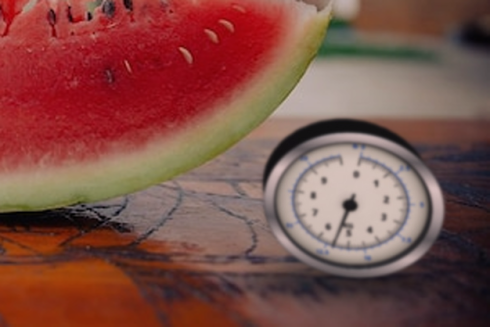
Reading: 5.5 kg
